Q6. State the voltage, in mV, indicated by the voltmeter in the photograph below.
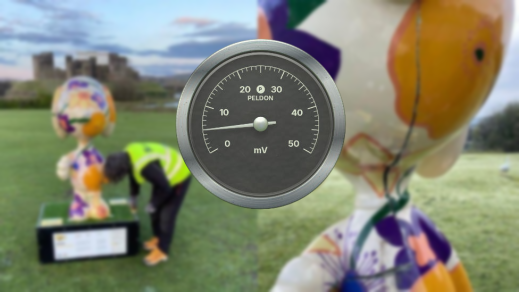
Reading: 5 mV
